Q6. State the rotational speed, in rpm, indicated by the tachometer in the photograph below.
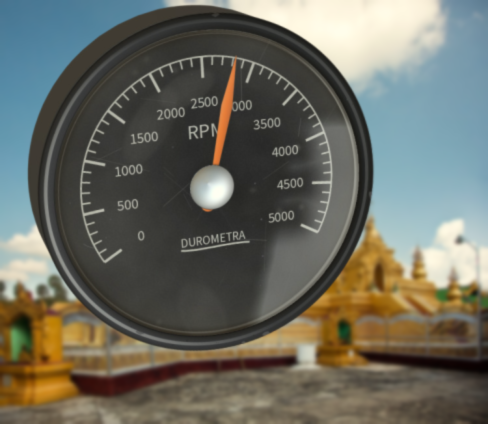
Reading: 2800 rpm
